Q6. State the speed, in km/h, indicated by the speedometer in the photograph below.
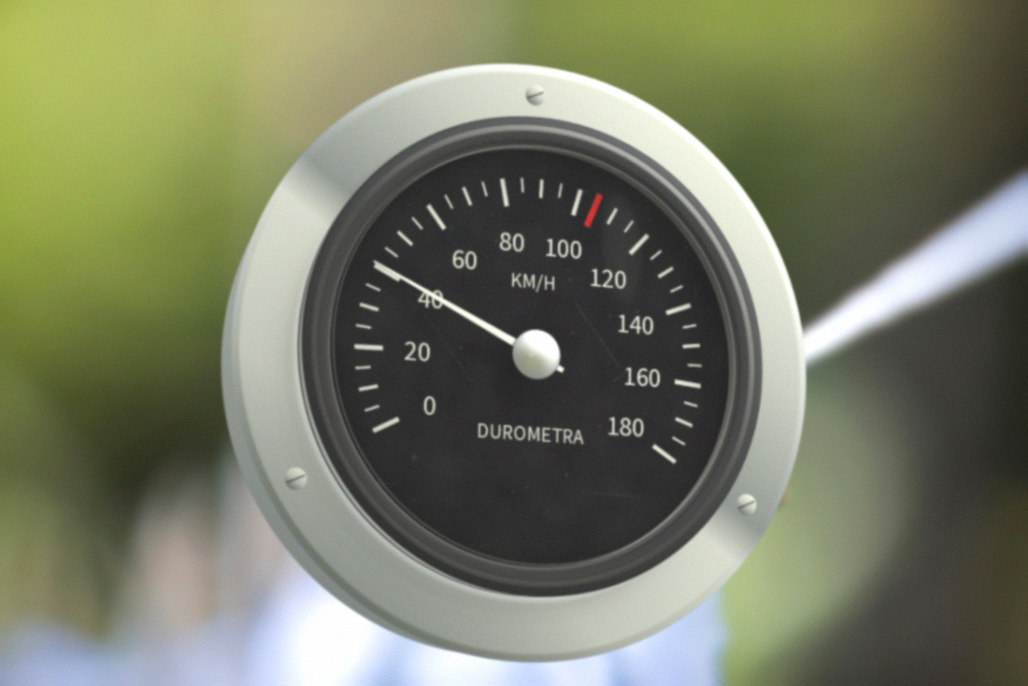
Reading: 40 km/h
